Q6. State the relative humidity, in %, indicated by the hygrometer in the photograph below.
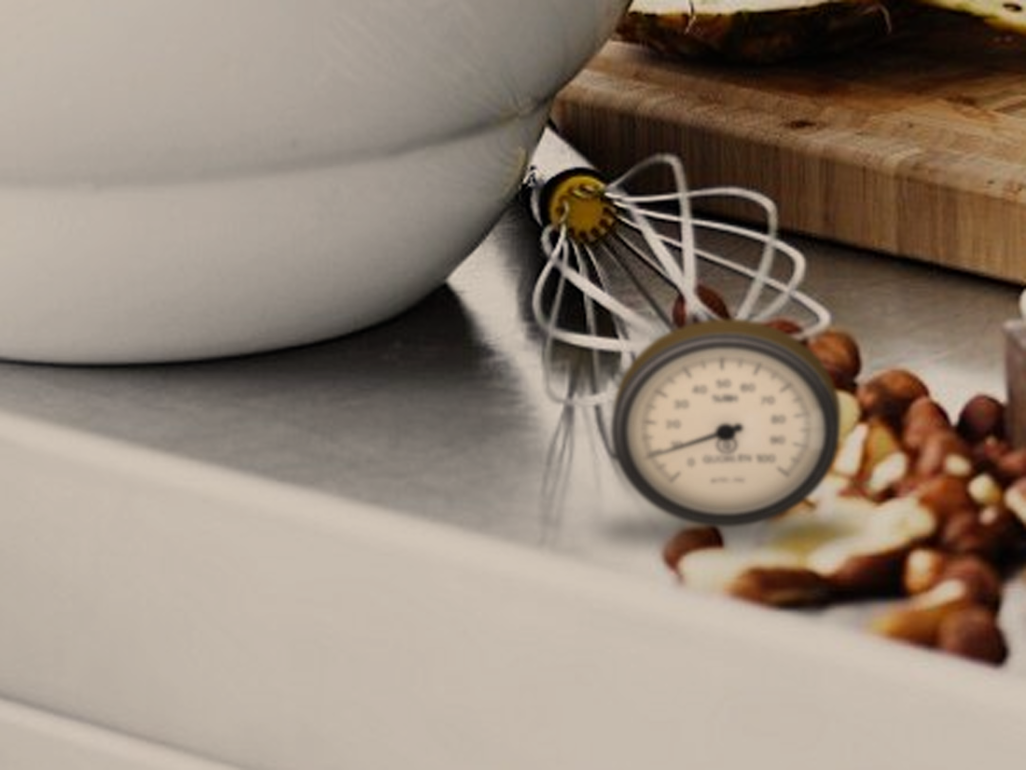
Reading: 10 %
